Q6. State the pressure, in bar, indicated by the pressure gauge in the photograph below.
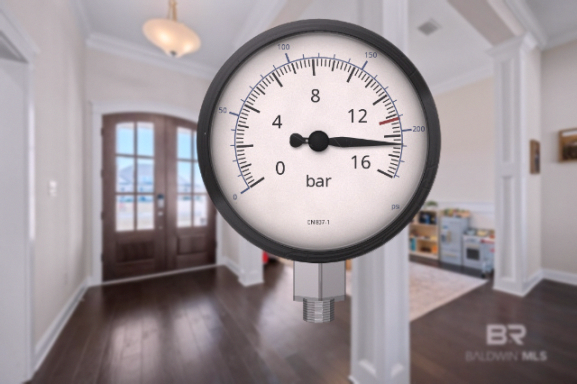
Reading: 14.4 bar
